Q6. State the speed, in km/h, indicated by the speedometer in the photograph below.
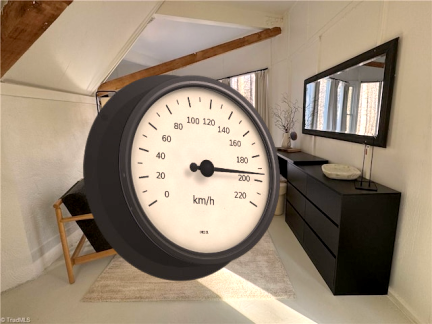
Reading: 195 km/h
